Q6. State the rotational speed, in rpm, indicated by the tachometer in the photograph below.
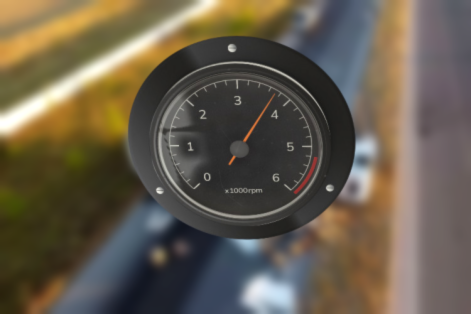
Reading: 3700 rpm
